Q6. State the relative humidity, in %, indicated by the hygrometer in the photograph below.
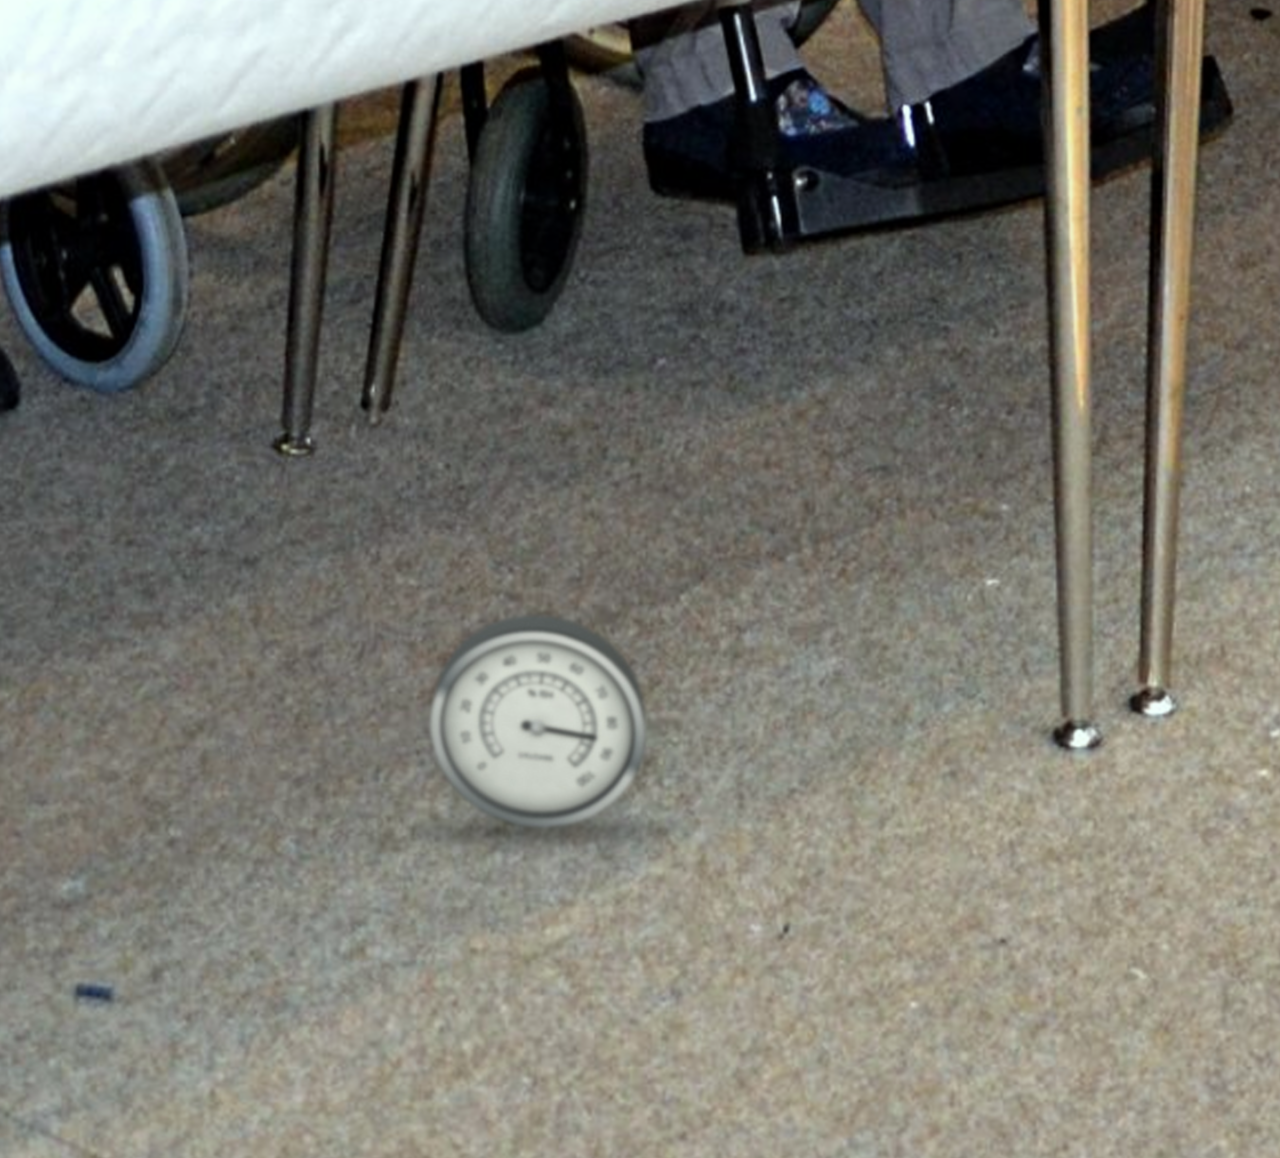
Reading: 85 %
